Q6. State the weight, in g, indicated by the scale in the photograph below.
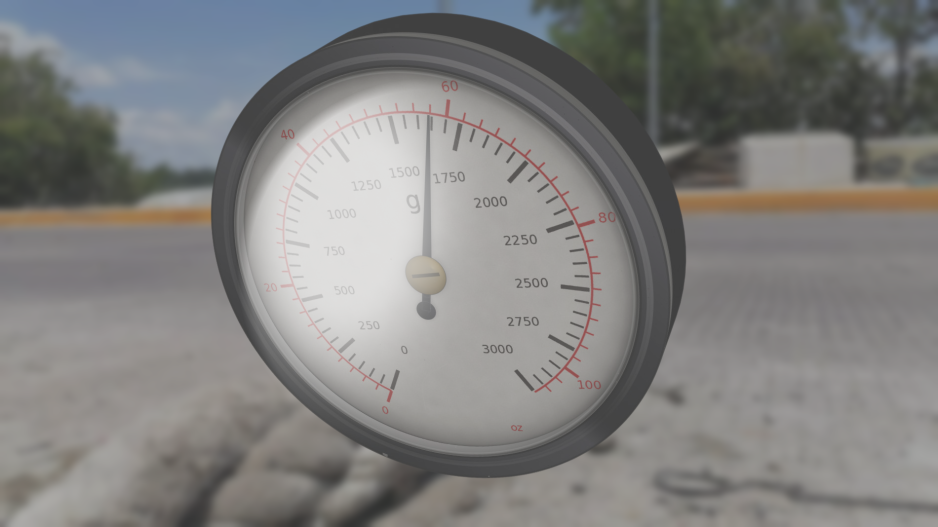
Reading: 1650 g
